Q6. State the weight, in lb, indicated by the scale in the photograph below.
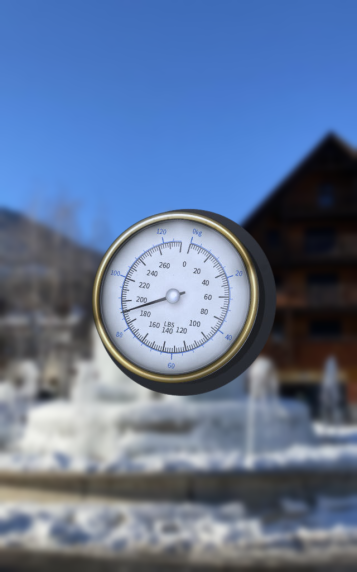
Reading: 190 lb
